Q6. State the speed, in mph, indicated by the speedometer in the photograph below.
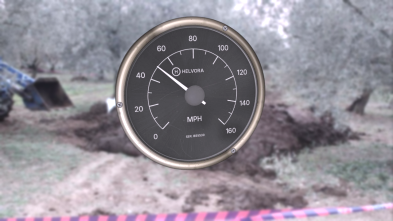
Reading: 50 mph
